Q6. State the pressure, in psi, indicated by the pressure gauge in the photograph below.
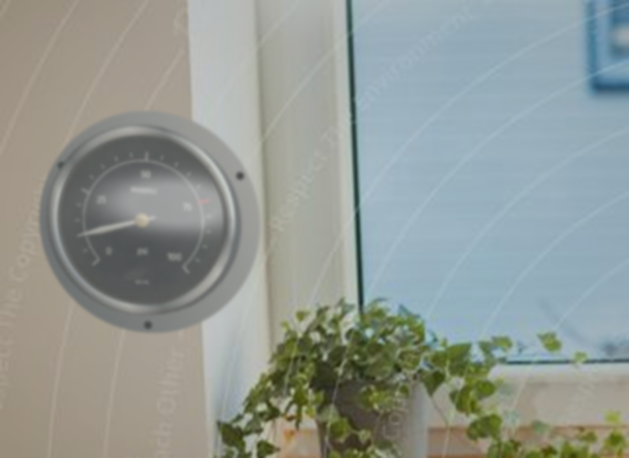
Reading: 10 psi
